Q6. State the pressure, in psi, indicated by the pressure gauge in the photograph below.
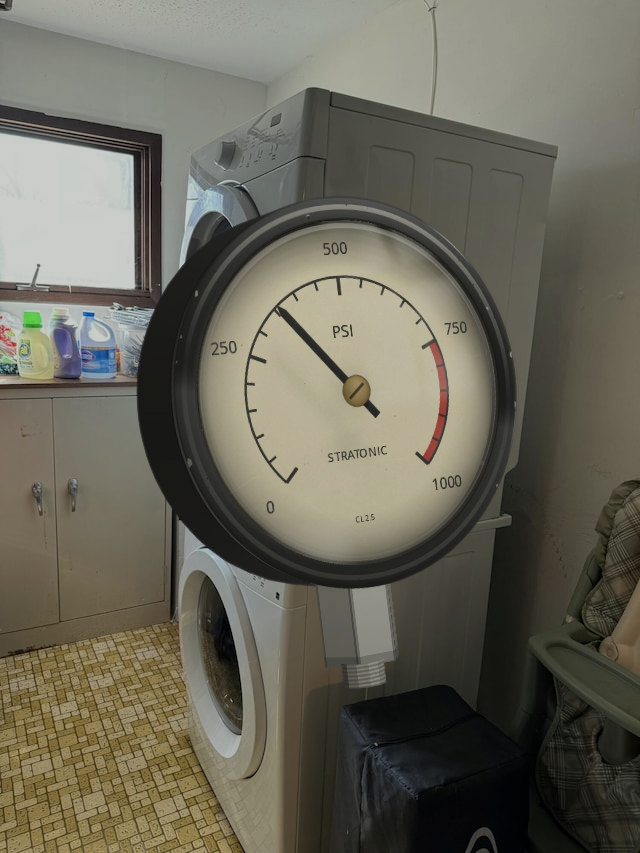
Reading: 350 psi
